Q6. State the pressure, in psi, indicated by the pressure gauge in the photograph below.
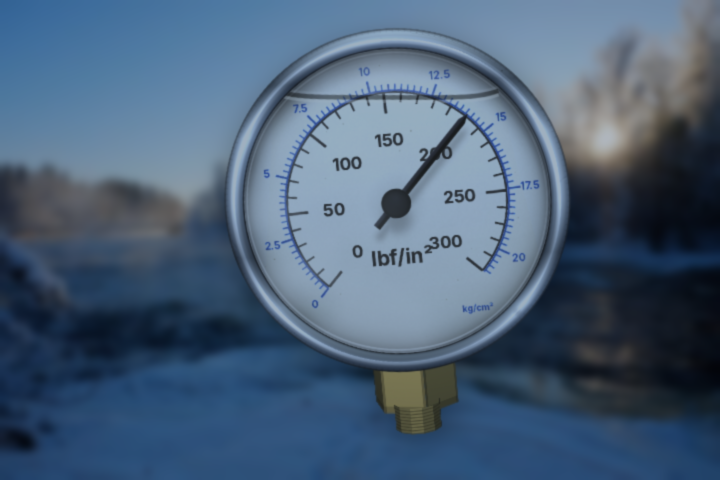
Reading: 200 psi
